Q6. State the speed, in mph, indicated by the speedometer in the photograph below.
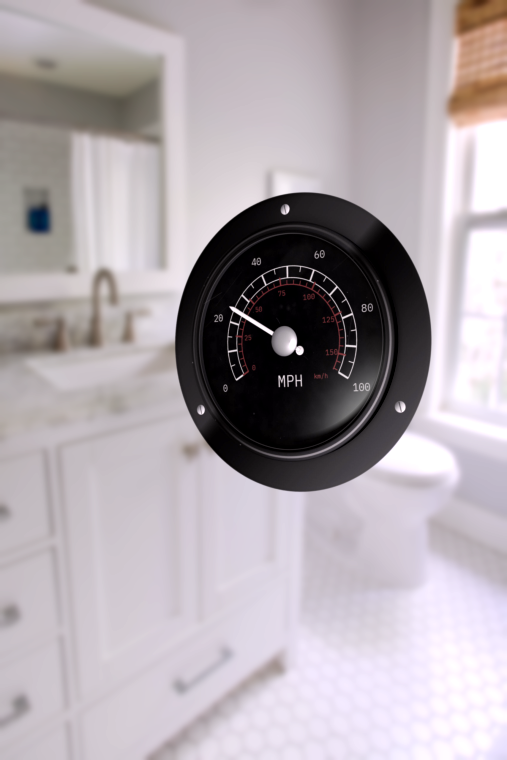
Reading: 25 mph
